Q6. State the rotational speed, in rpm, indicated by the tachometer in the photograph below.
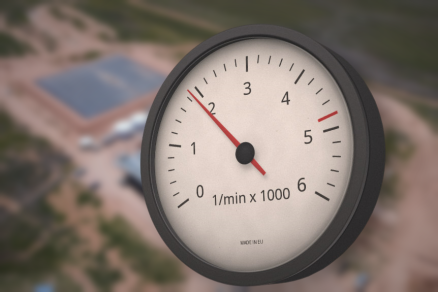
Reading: 1900 rpm
